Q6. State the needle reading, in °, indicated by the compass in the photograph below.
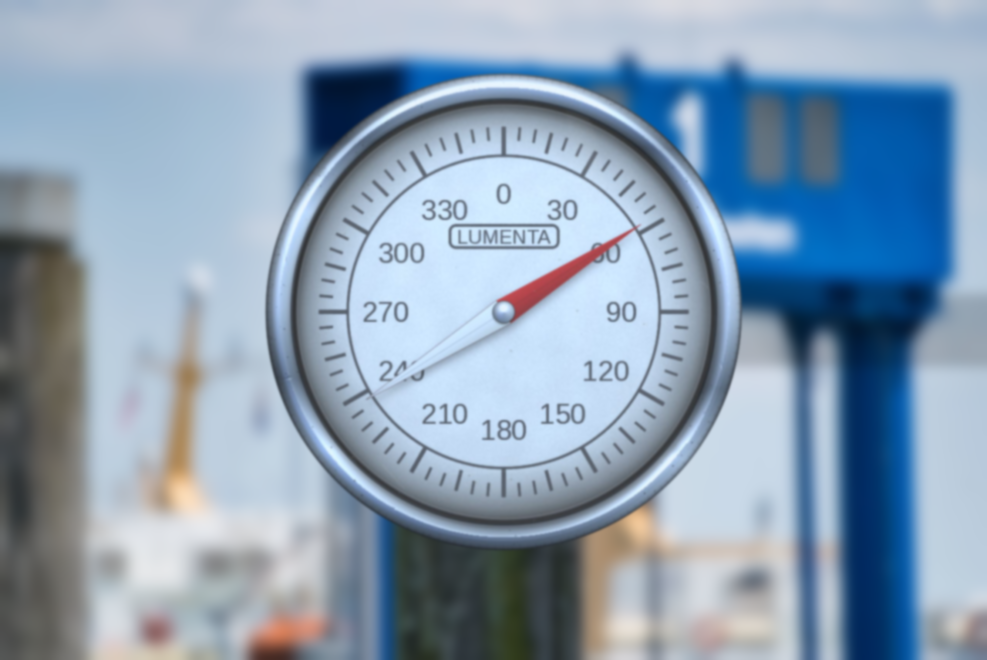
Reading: 57.5 °
